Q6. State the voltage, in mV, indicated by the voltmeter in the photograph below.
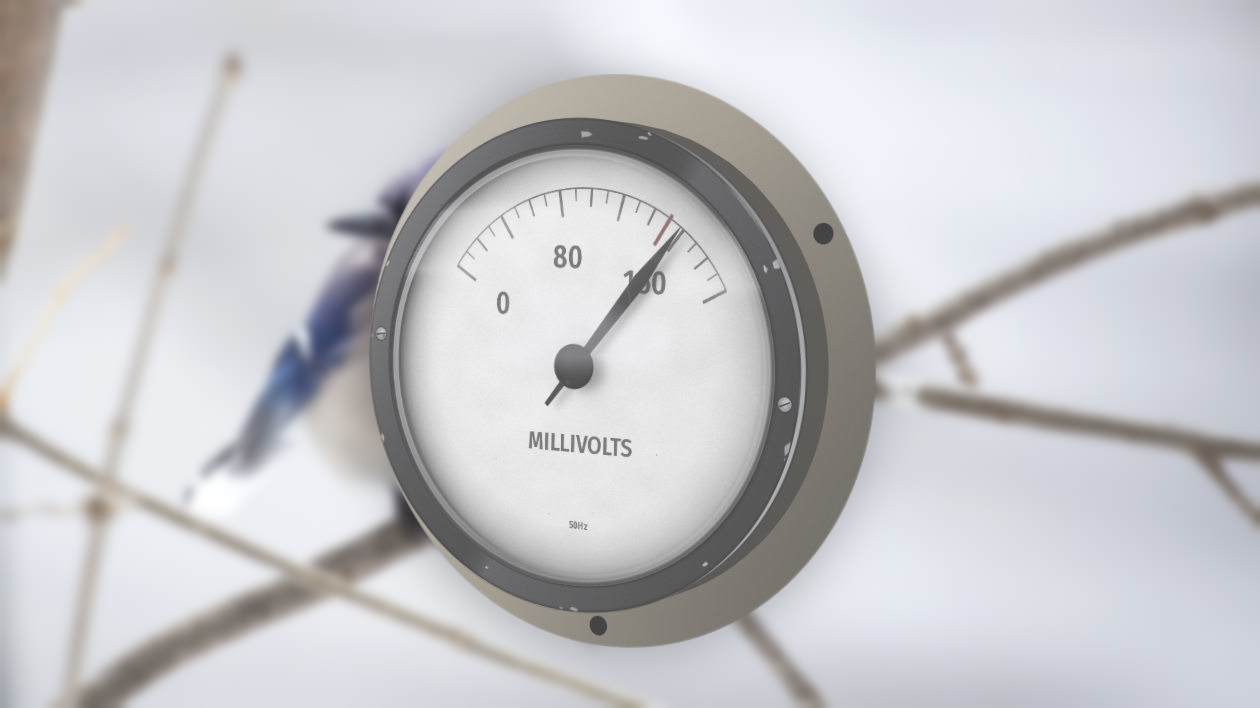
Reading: 160 mV
